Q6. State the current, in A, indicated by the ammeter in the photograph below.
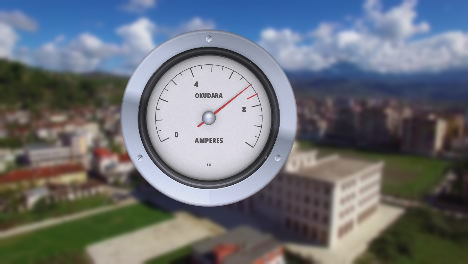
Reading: 7 A
